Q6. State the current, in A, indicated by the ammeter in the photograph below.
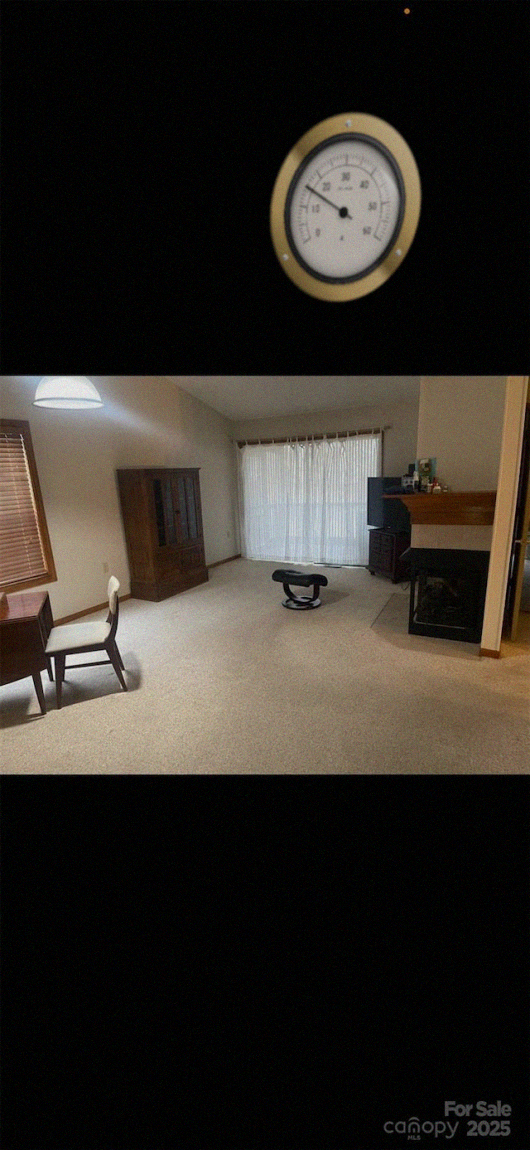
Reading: 15 A
